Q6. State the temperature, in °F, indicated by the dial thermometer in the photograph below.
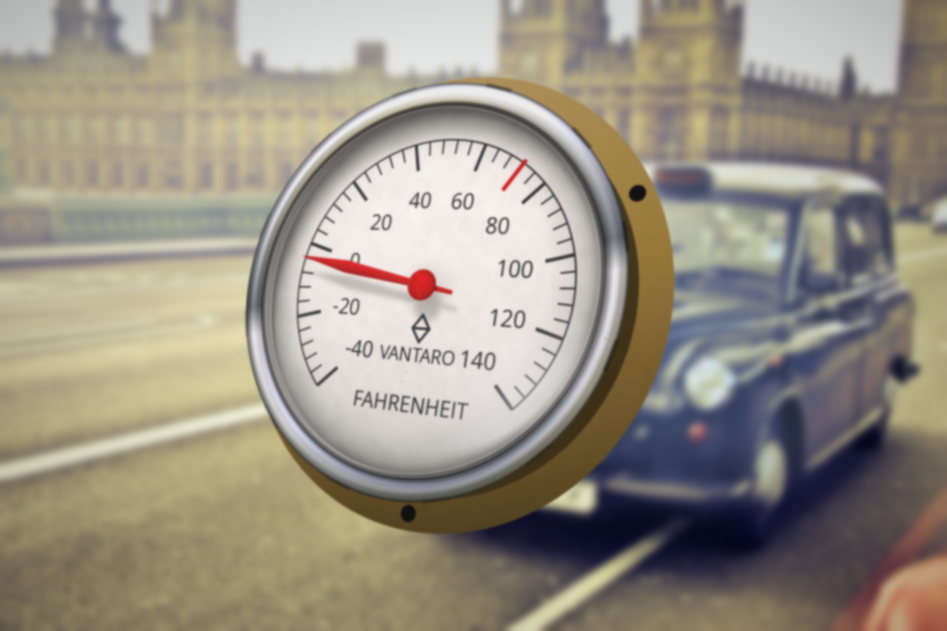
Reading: -4 °F
